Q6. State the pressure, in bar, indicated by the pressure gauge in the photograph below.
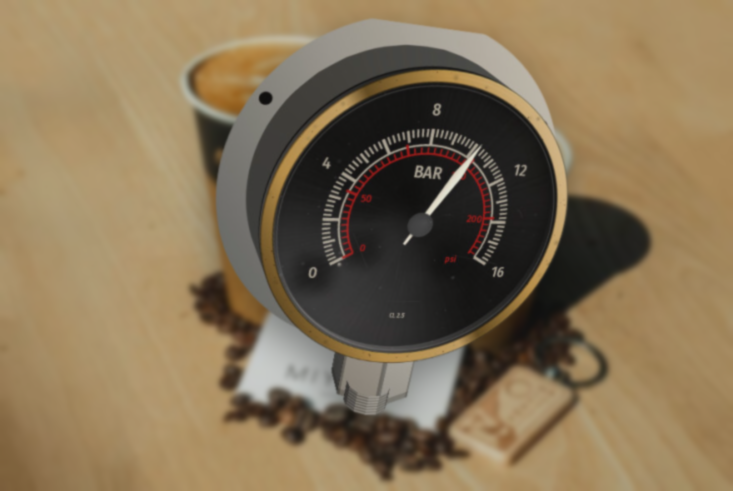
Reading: 10 bar
